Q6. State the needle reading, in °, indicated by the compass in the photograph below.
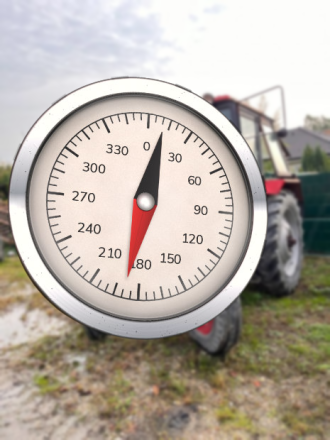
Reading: 190 °
